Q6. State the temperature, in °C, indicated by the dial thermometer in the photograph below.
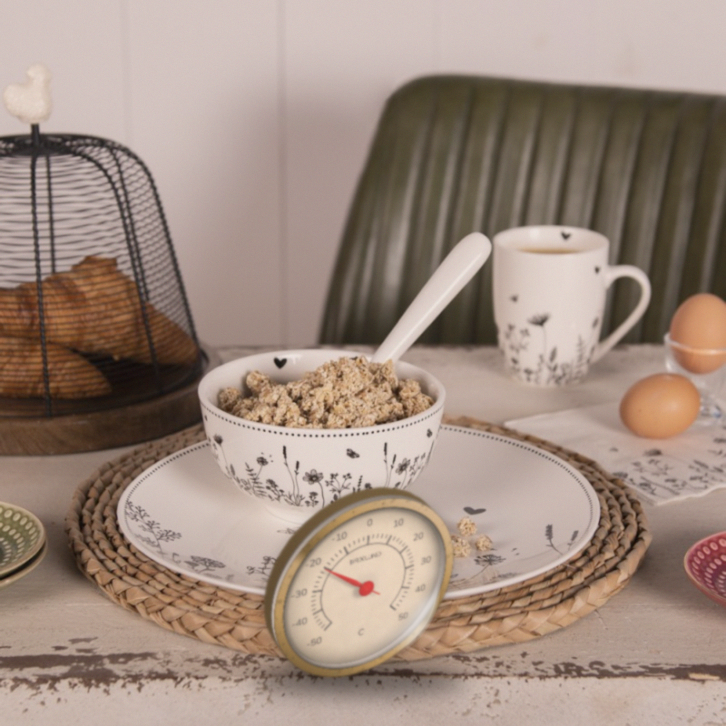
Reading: -20 °C
